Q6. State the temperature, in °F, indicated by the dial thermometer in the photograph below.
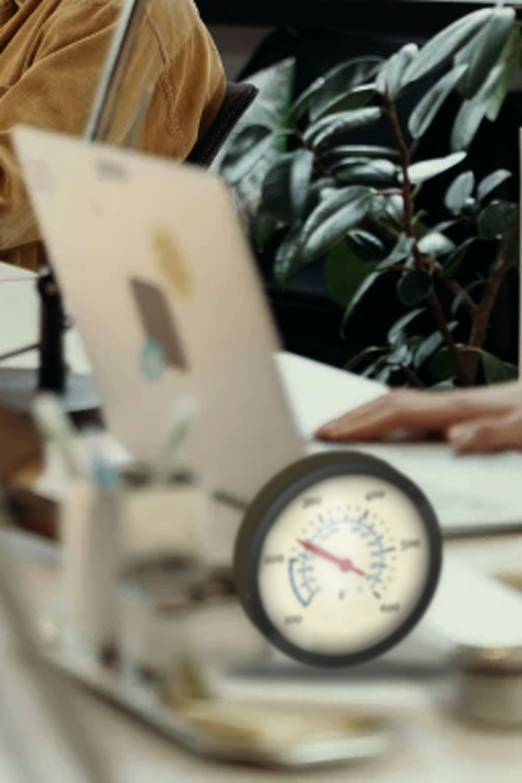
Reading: 240 °F
